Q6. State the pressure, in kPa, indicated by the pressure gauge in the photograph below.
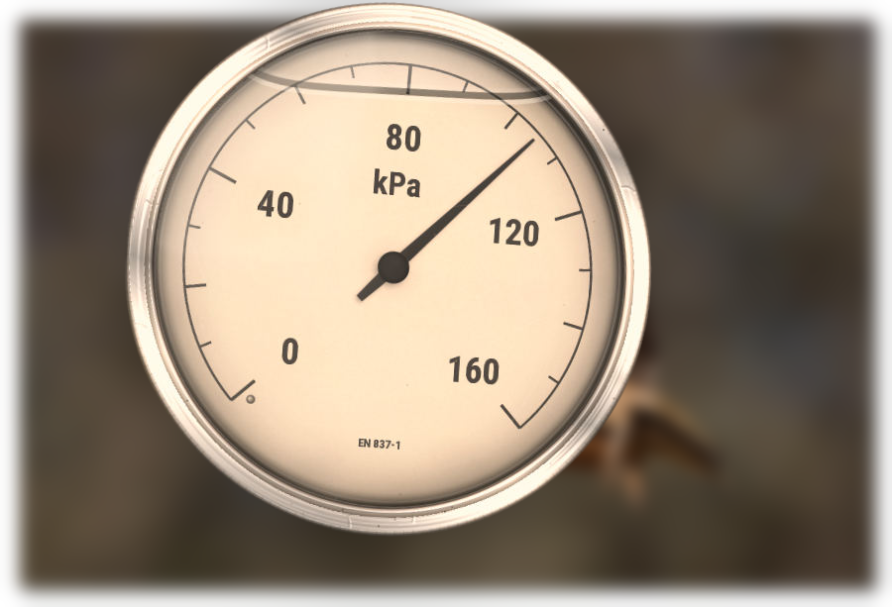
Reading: 105 kPa
